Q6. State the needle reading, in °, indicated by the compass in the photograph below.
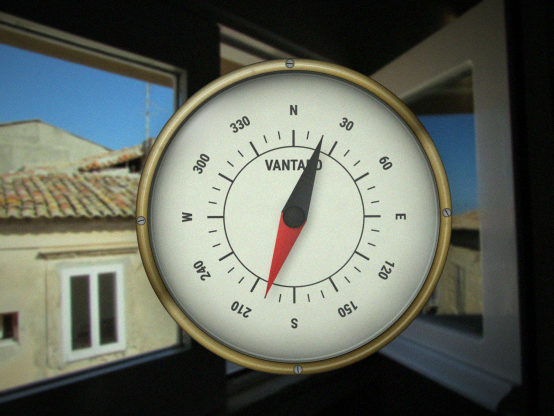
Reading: 200 °
